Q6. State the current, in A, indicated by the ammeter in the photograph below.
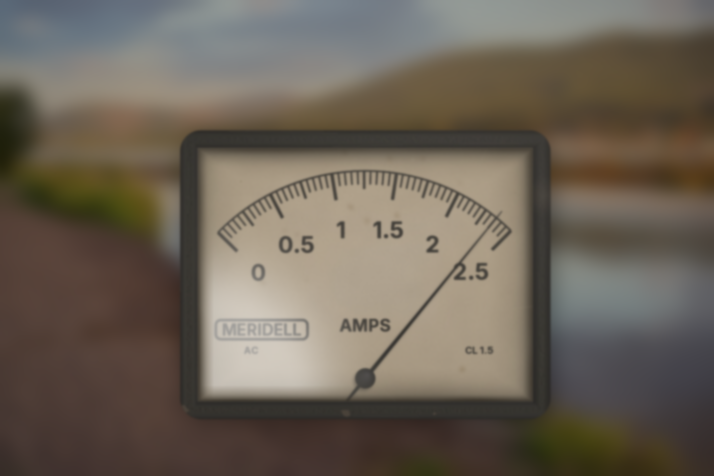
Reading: 2.35 A
